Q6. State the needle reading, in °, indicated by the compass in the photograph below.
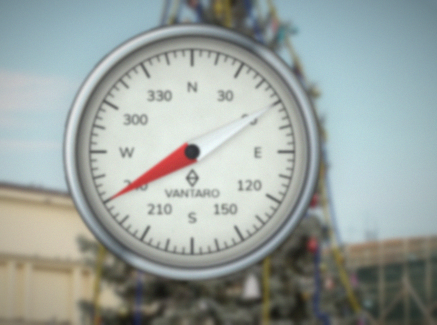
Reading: 240 °
